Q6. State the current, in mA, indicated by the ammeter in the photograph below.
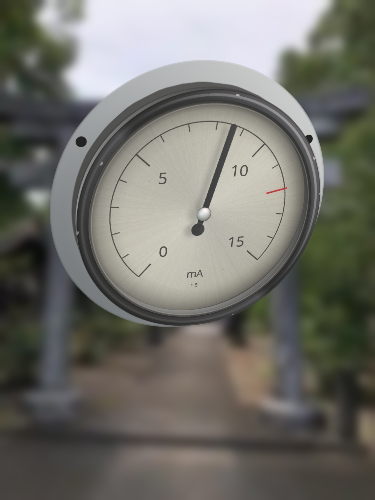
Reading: 8.5 mA
